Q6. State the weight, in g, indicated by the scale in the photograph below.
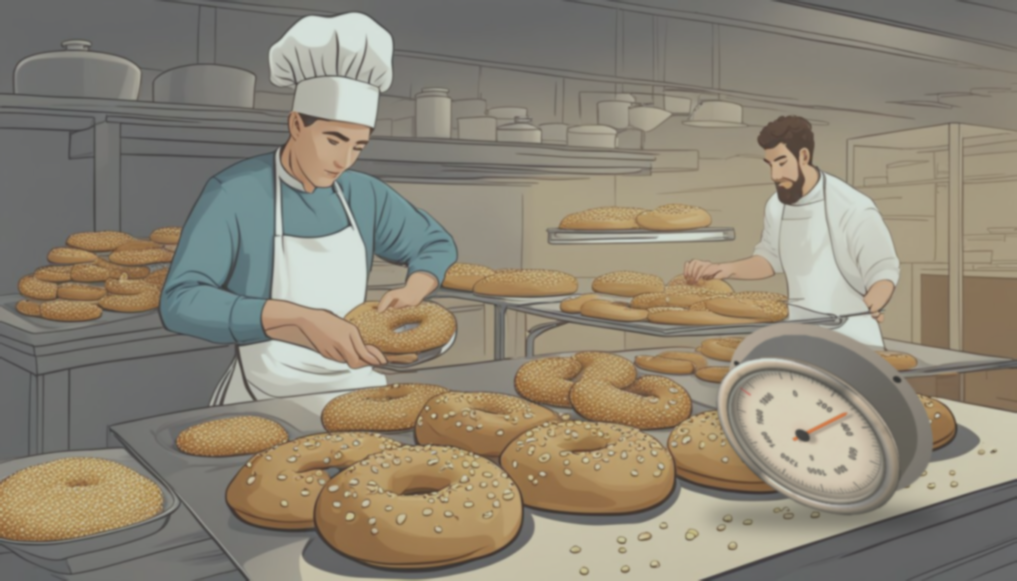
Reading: 300 g
